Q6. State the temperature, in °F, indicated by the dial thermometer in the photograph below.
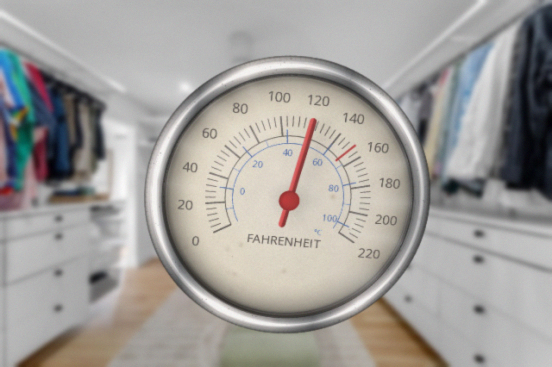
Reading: 120 °F
